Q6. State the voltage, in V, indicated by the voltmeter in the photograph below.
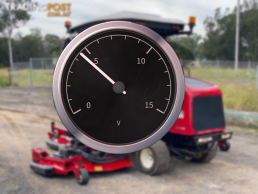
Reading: 4.5 V
